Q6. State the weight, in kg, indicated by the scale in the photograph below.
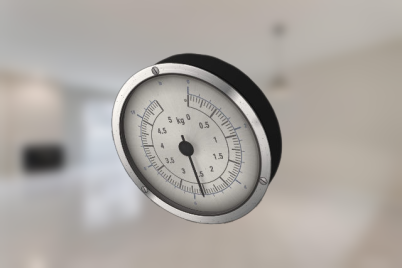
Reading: 2.5 kg
